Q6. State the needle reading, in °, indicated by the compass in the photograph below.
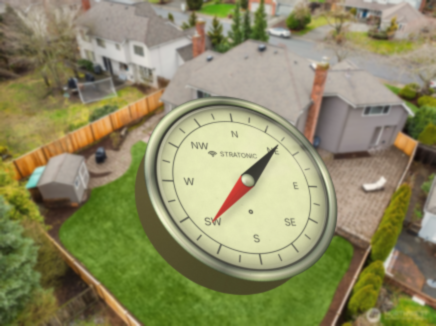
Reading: 225 °
